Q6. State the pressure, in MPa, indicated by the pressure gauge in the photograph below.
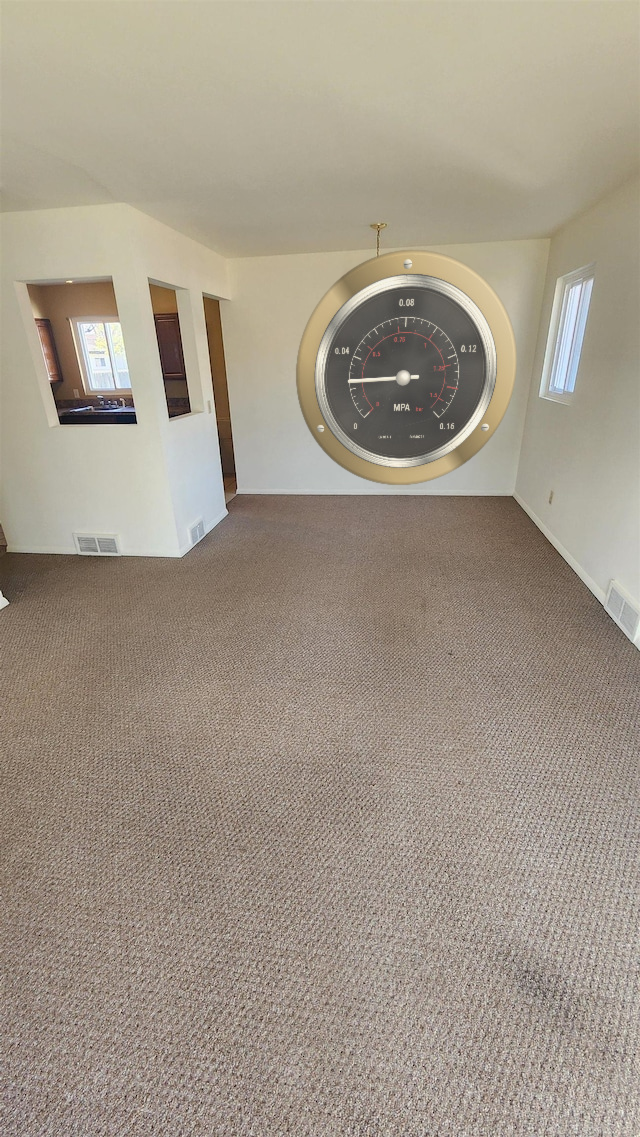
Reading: 0.025 MPa
